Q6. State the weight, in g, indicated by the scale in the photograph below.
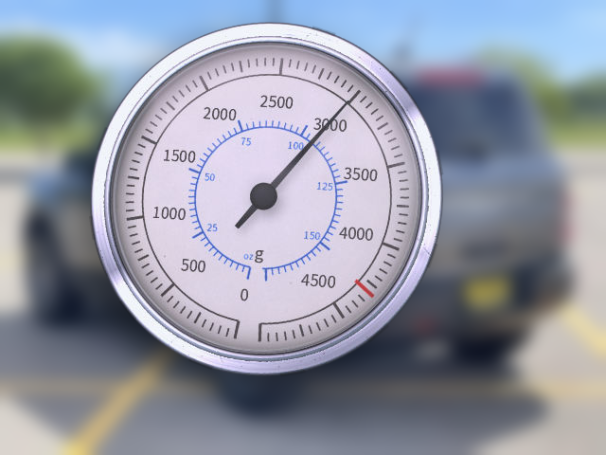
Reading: 3000 g
